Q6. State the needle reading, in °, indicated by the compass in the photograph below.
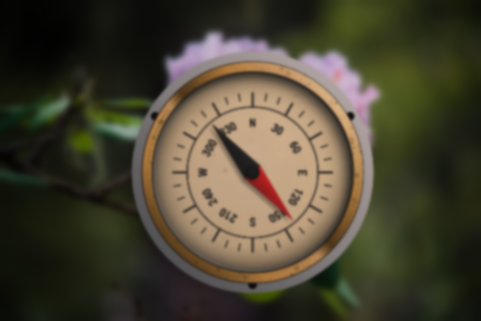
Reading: 140 °
